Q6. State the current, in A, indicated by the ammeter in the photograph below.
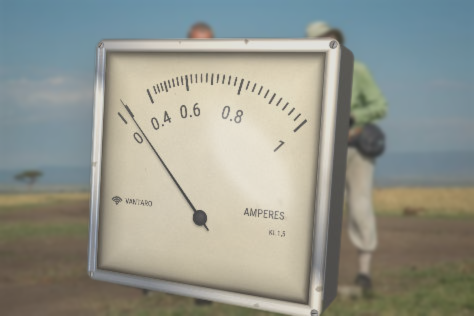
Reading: 0.2 A
